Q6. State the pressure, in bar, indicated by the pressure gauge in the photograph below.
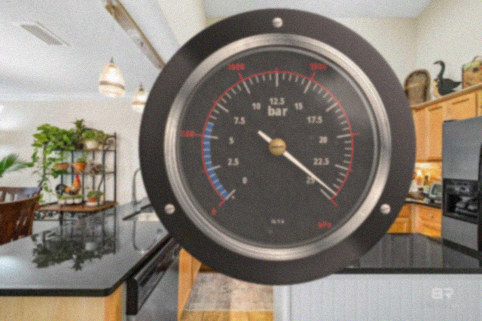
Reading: 24.5 bar
